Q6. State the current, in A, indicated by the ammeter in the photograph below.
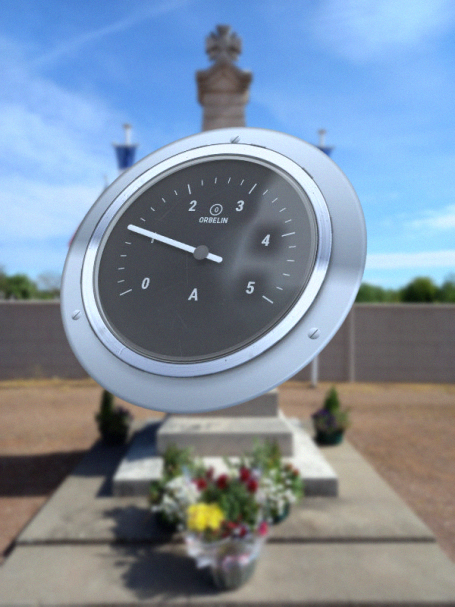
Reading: 1 A
